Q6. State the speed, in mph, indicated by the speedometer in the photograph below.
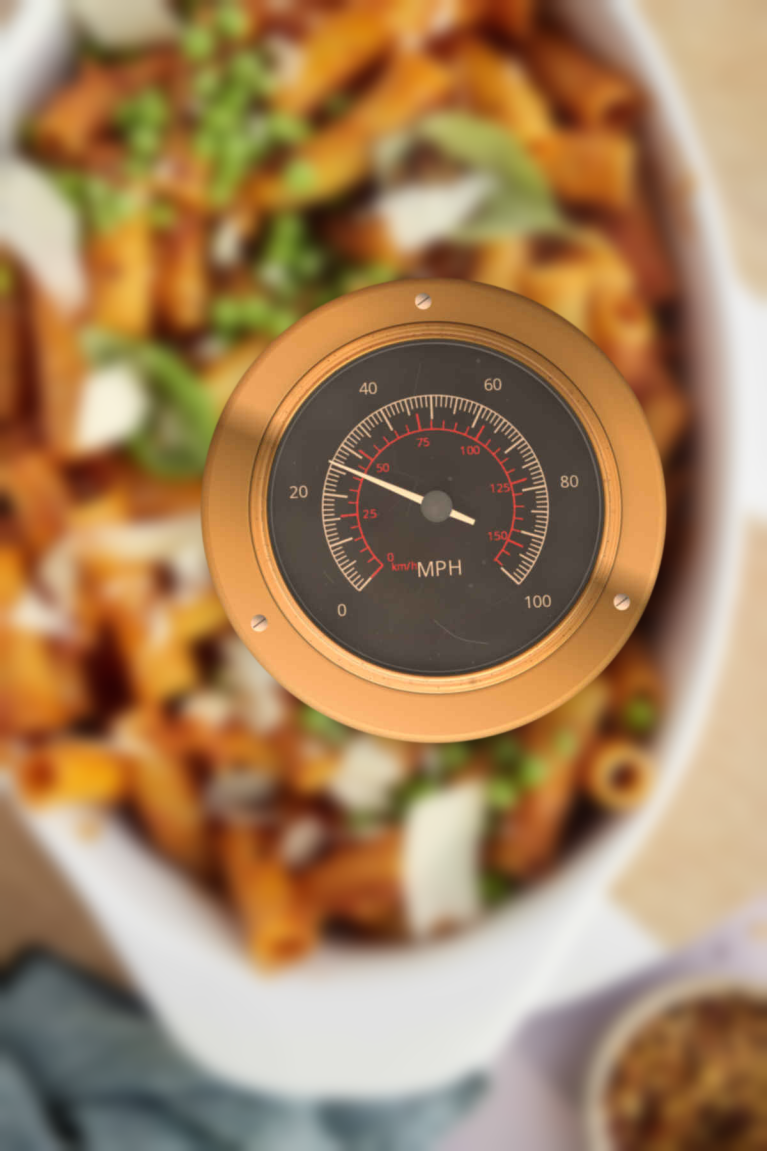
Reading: 26 mph
